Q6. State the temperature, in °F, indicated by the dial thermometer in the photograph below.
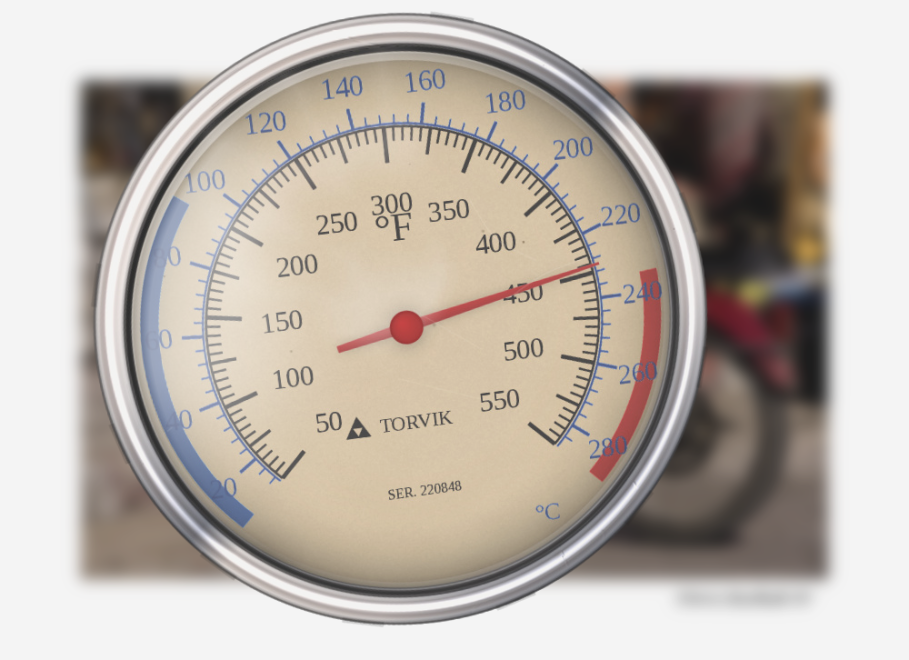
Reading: 445 °F
